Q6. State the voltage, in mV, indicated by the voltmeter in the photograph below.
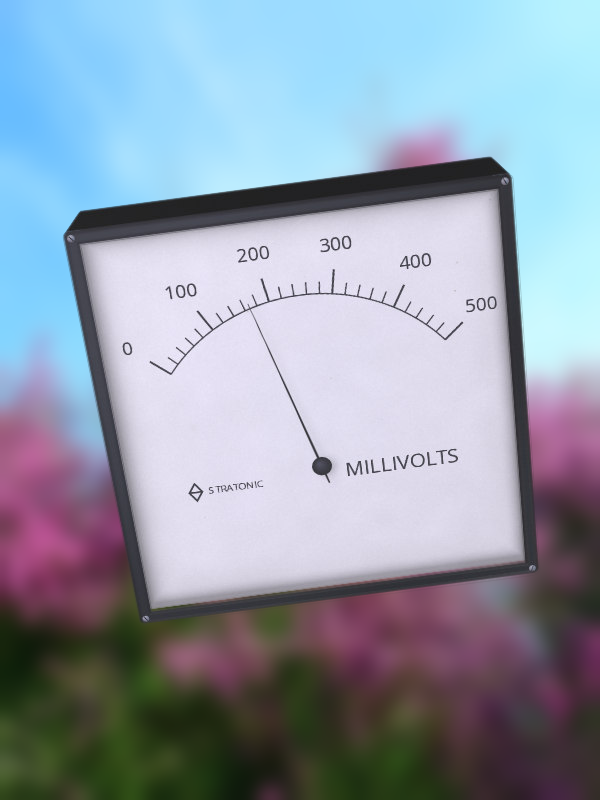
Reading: 170 mV
